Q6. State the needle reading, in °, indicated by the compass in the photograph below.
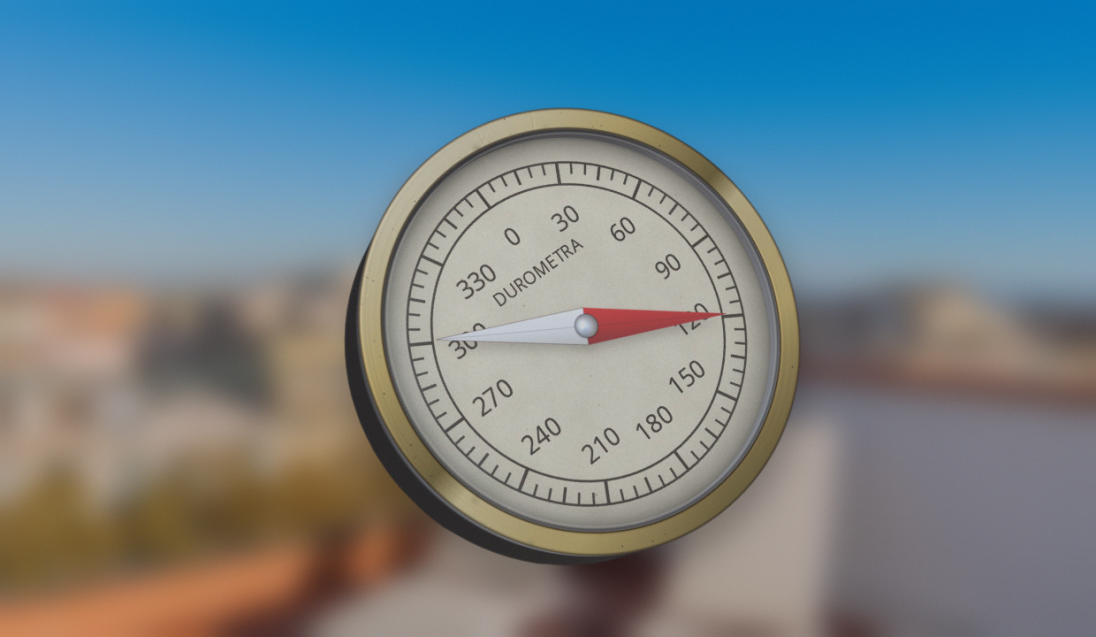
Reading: 120 °
